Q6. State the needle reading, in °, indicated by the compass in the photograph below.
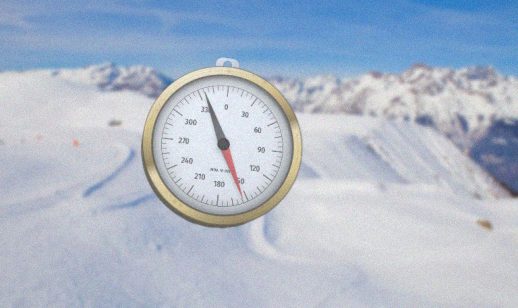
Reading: 155 °
